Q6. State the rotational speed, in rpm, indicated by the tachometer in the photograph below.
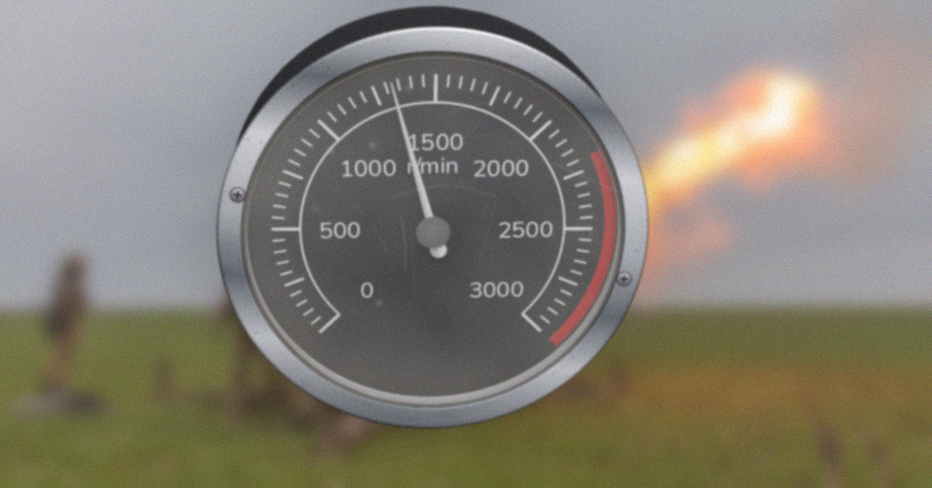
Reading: 1325 rpm
